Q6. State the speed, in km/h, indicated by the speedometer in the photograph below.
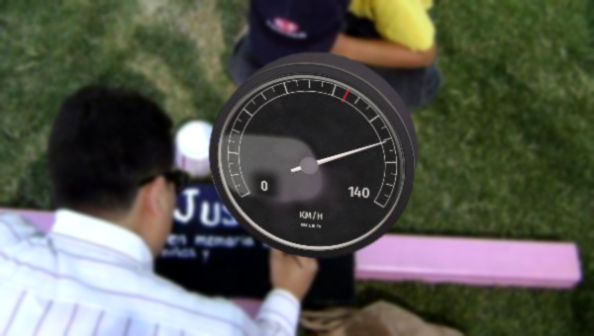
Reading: 110 km/h
